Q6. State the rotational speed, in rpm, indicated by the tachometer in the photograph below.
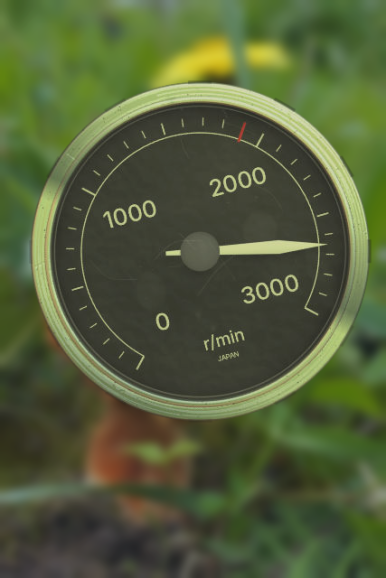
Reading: 2650 rpm
